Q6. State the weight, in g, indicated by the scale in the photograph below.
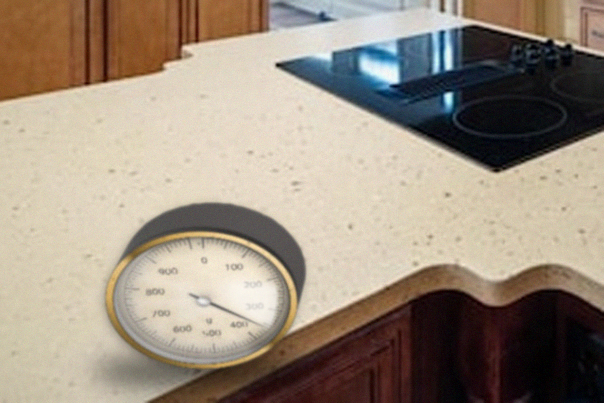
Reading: 350 g
